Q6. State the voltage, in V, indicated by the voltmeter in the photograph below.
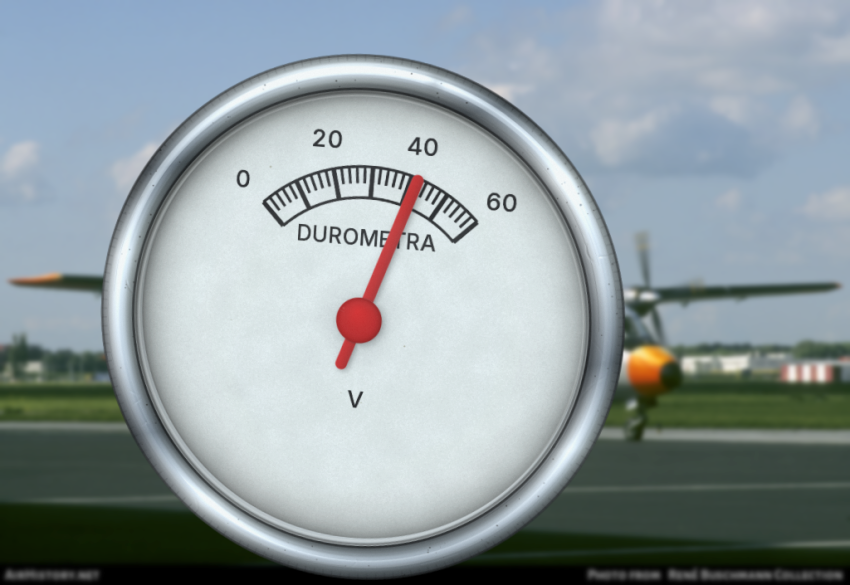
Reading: 42 V
